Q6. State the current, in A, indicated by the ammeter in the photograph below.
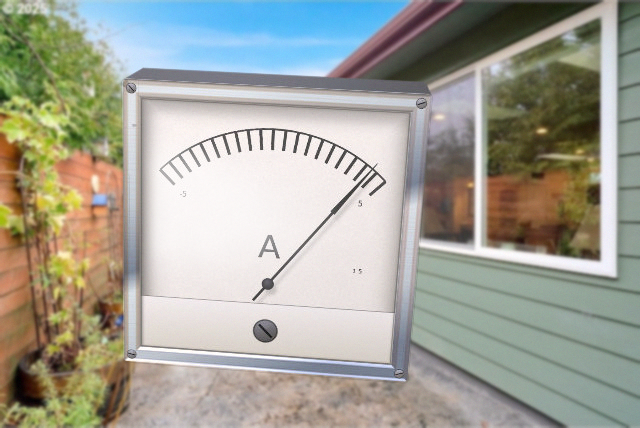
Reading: 4.25 A
